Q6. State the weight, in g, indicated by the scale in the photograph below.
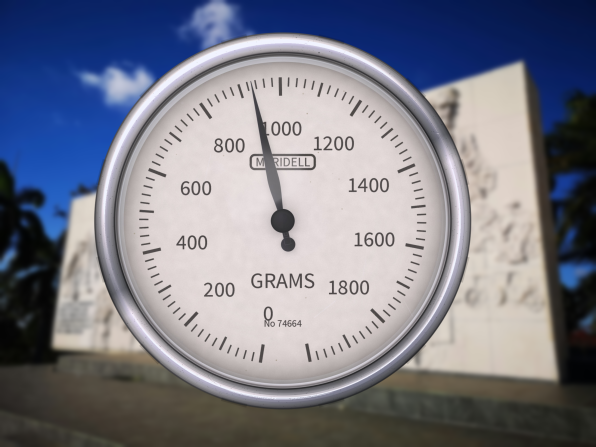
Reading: 930 g
